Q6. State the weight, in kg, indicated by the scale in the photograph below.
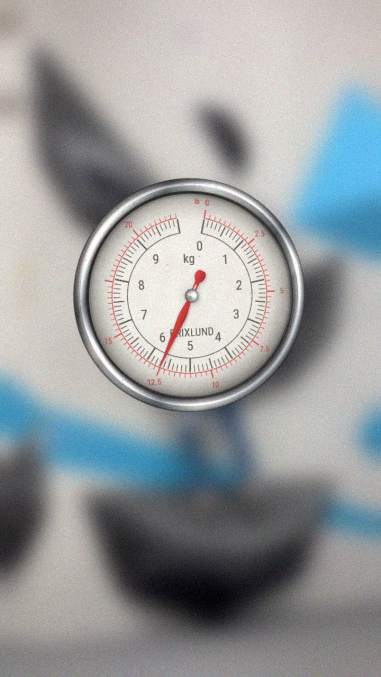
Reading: 5.7 kg
